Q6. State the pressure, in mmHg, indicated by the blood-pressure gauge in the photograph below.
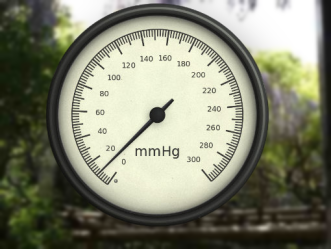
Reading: 10 mmHg
